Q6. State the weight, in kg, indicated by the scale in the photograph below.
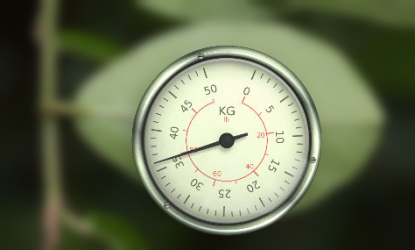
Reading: 36 kg
